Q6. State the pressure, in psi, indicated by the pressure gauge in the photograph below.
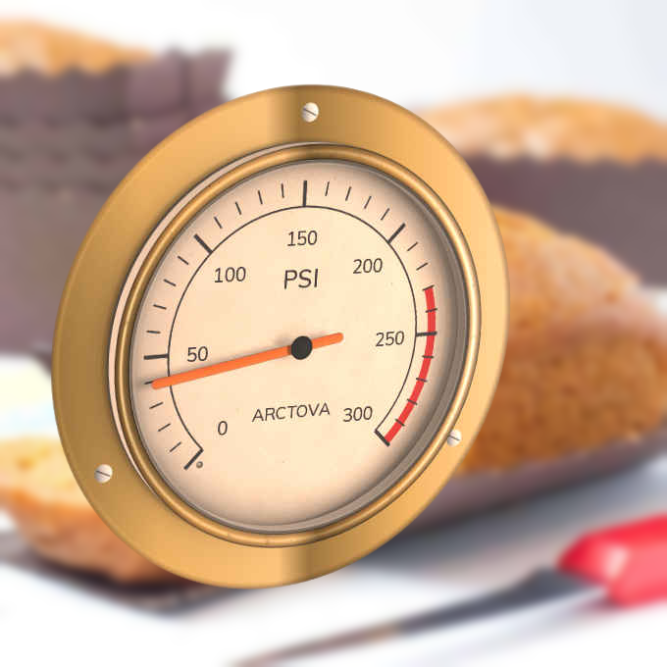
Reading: 40 psi
